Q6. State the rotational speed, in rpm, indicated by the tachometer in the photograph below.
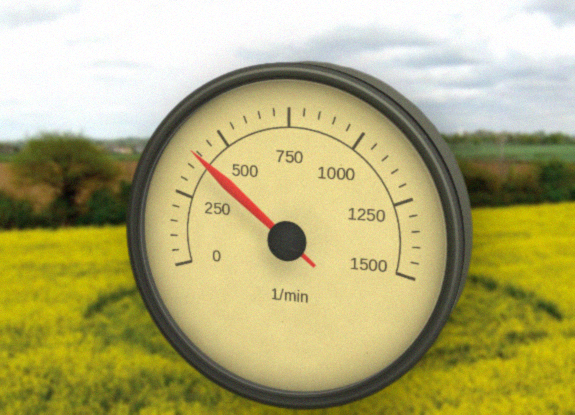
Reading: 400 rpm
